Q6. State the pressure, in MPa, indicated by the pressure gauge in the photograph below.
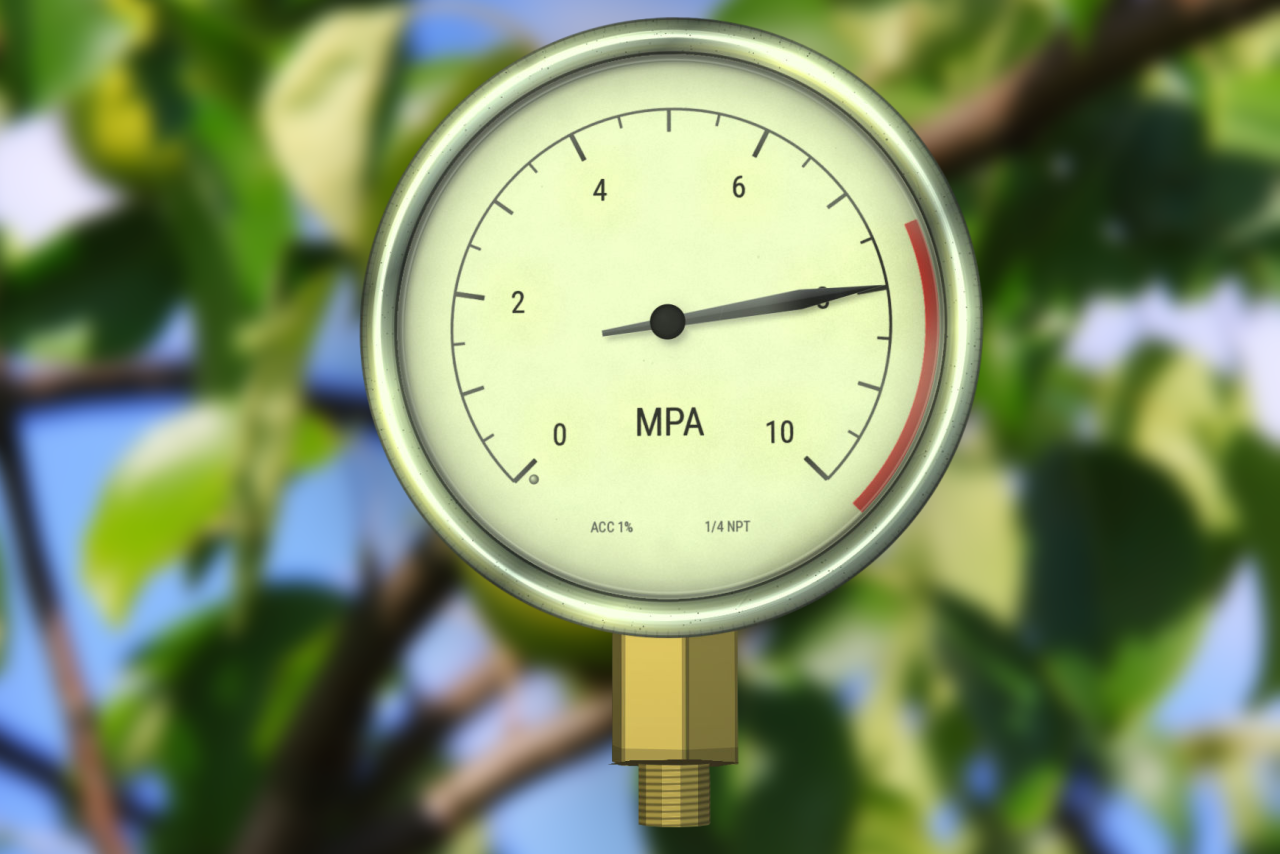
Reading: 8 MPa
